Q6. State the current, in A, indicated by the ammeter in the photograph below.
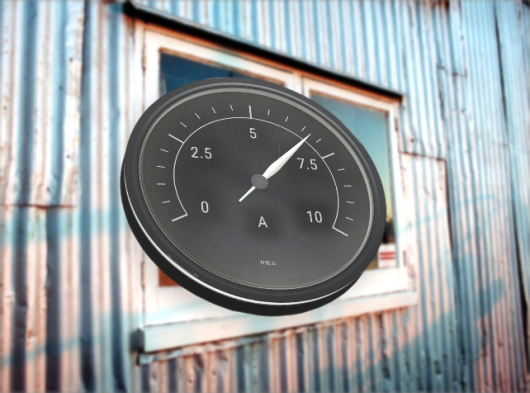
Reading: 6.75 A
